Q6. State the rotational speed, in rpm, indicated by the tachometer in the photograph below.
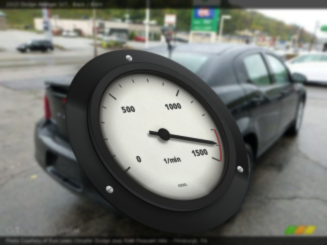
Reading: 1400 rpm
